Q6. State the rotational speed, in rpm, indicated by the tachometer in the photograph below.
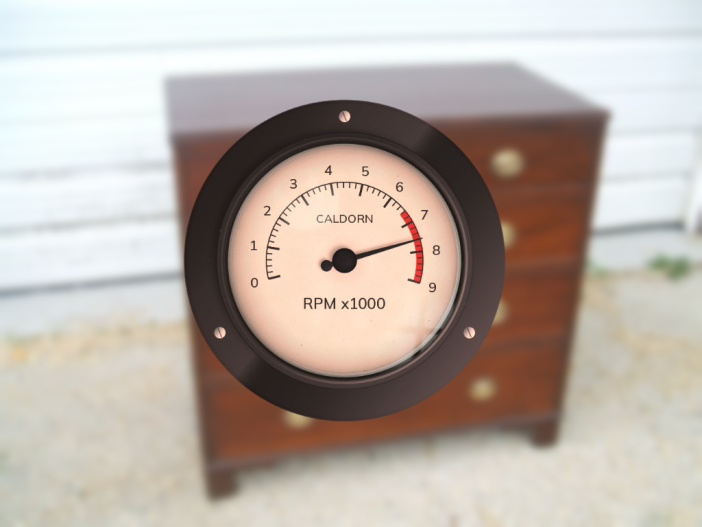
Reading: 7600 rpm
